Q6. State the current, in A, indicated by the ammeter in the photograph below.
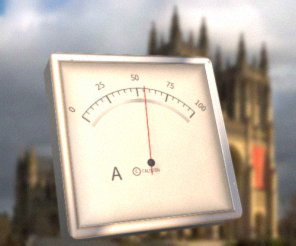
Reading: 55 A
